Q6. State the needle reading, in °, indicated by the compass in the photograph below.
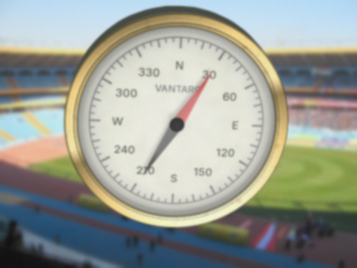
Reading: 30 °
